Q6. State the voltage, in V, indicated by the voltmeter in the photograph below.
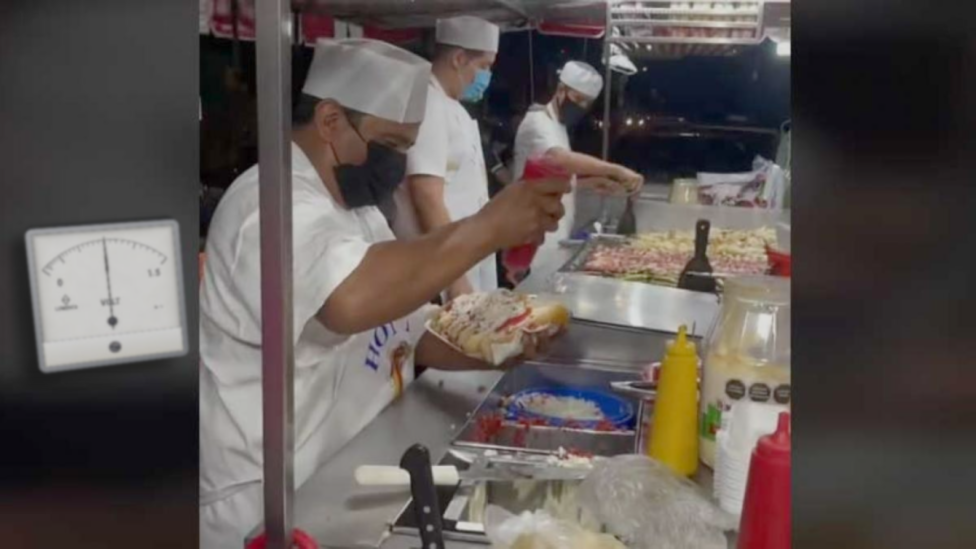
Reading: 1 V
